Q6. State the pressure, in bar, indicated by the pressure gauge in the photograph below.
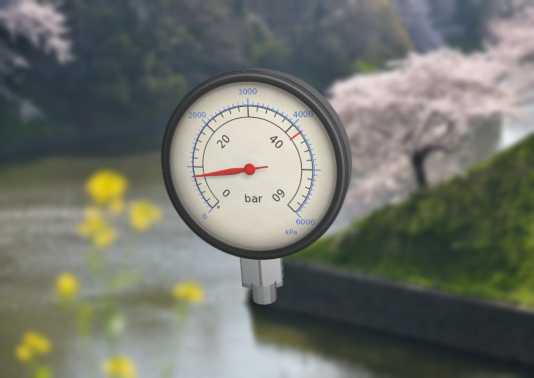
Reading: 8 bar
